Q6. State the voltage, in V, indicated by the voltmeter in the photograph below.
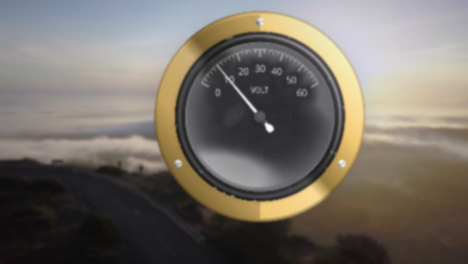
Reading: 10 V
